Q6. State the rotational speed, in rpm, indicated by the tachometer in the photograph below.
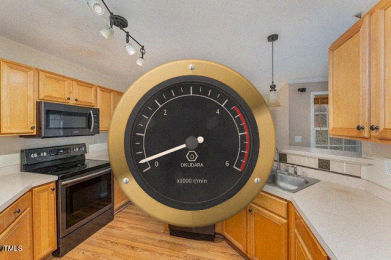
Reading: 250 rpm
